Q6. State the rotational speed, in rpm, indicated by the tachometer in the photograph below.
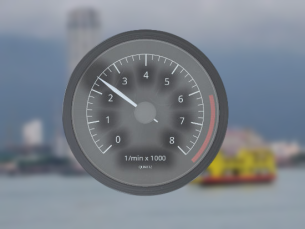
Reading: 2400 rpm
